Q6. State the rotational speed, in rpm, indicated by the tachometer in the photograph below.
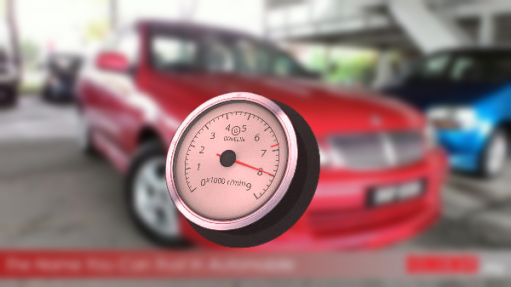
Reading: 8000 rpm
